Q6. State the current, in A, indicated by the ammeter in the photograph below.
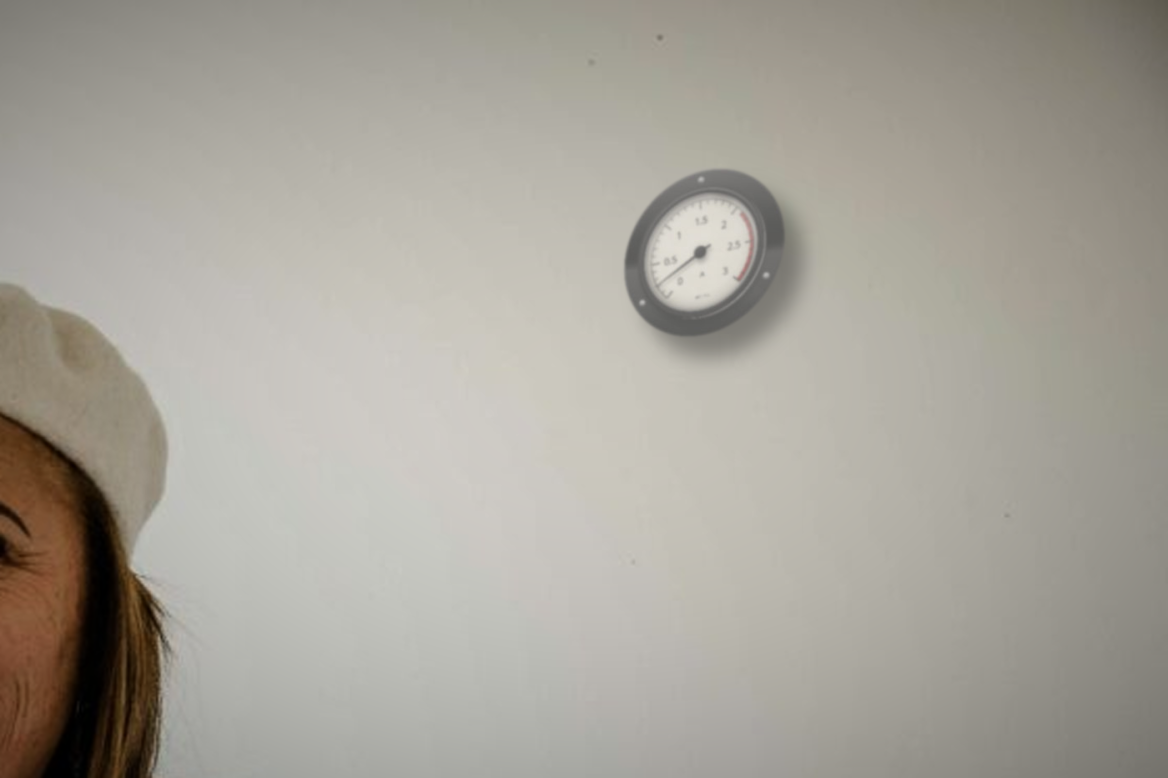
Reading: 0.2 A
